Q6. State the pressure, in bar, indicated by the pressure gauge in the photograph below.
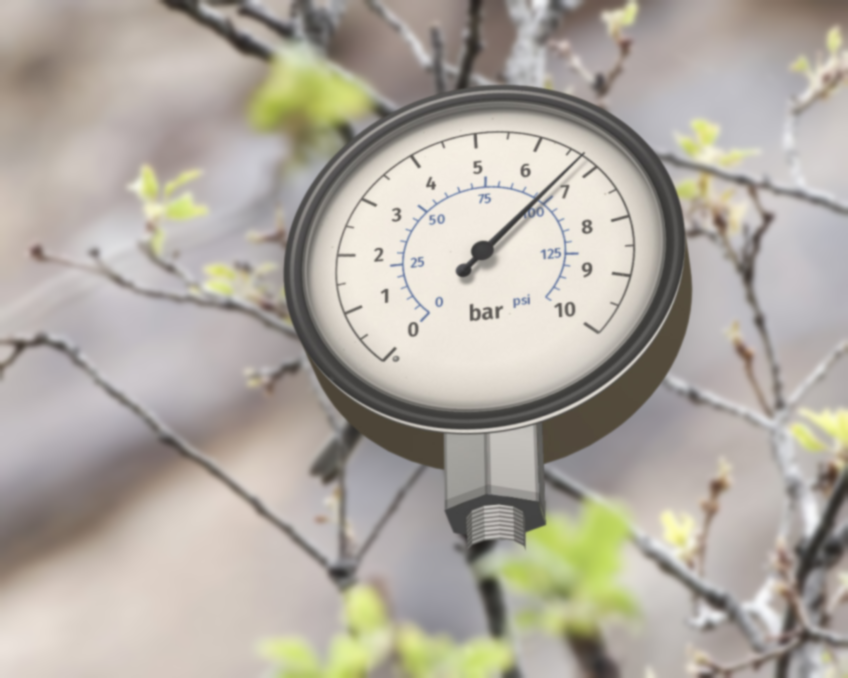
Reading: 6.75 bar
